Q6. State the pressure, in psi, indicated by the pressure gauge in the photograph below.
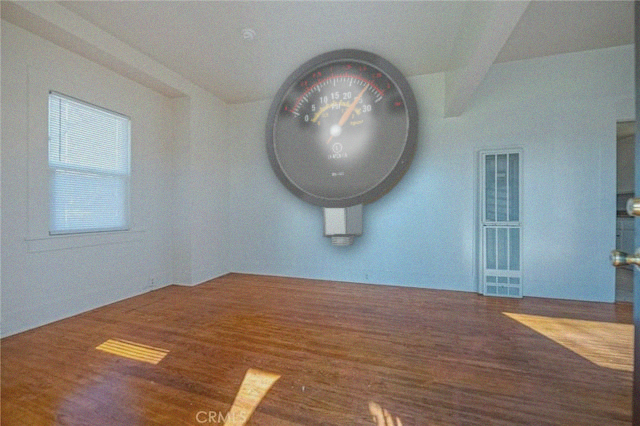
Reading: 25 psi
